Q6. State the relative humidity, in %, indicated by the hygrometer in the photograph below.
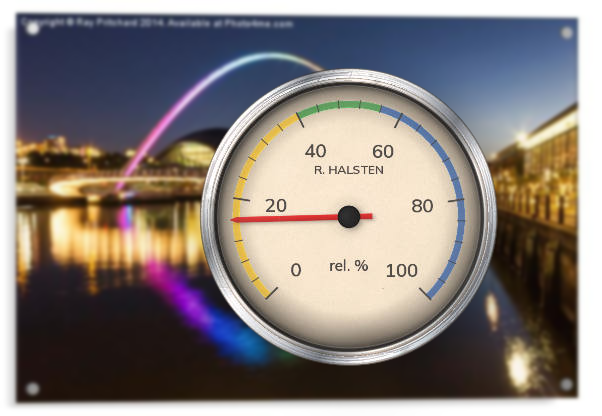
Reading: 16 %
